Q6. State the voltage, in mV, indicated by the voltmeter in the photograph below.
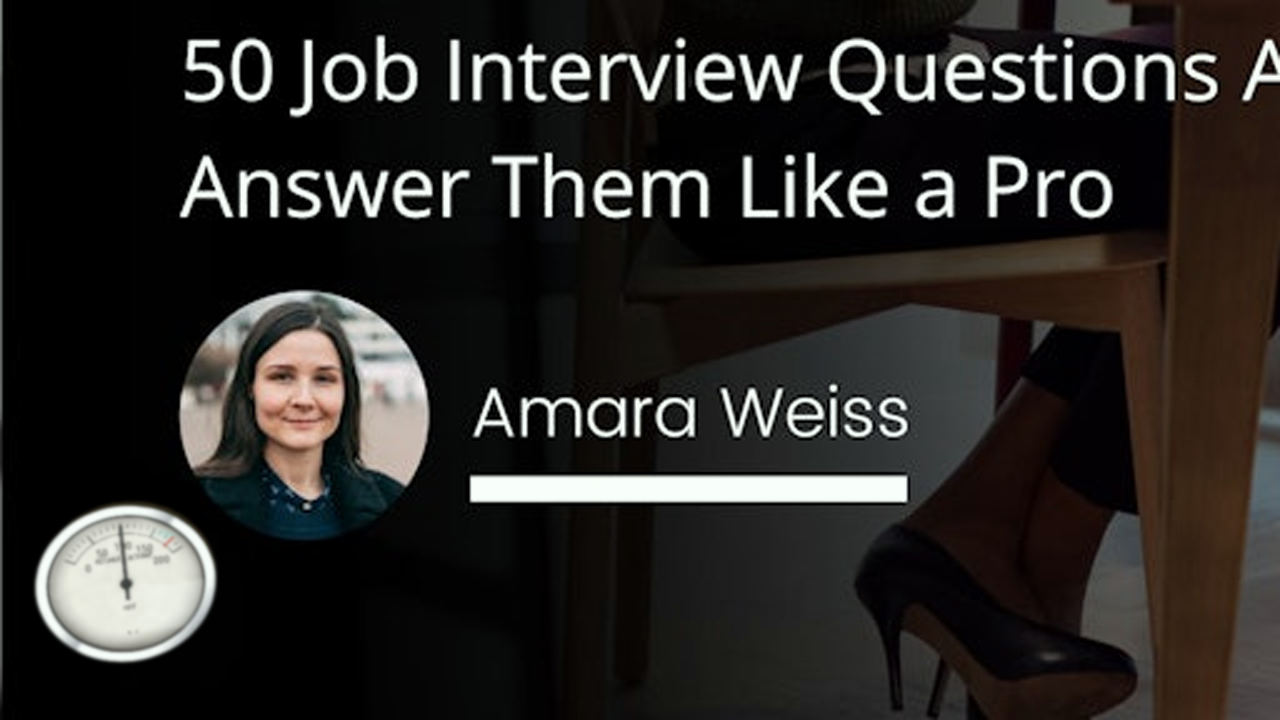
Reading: 100 mV
